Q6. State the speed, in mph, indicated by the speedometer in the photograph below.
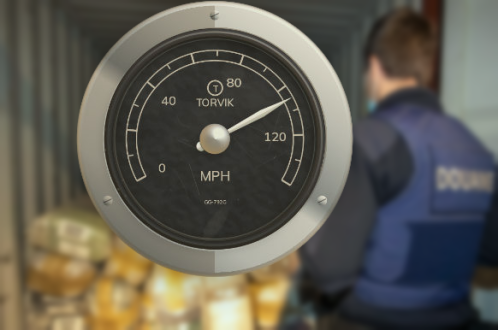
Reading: 105 mph
